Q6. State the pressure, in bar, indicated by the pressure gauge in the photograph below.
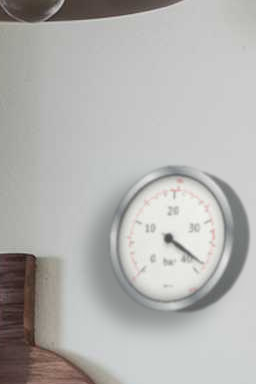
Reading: 38 bar
